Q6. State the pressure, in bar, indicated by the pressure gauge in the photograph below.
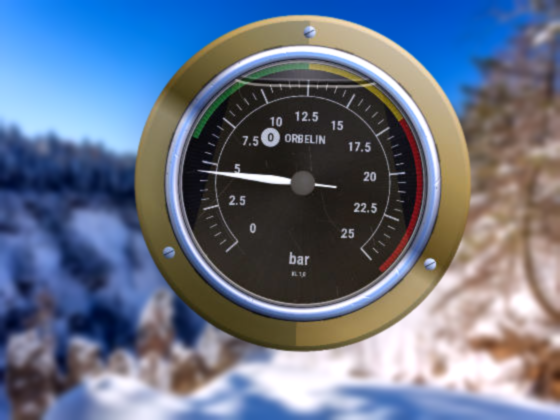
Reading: 4.5 bar
